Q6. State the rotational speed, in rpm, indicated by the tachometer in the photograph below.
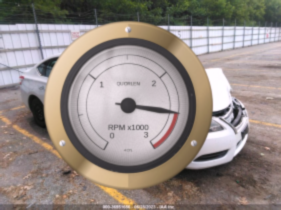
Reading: 2500 rpm
